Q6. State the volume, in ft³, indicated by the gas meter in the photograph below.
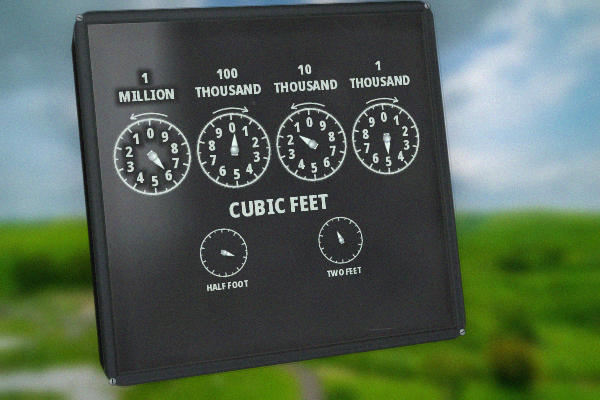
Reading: 601500 ft³
